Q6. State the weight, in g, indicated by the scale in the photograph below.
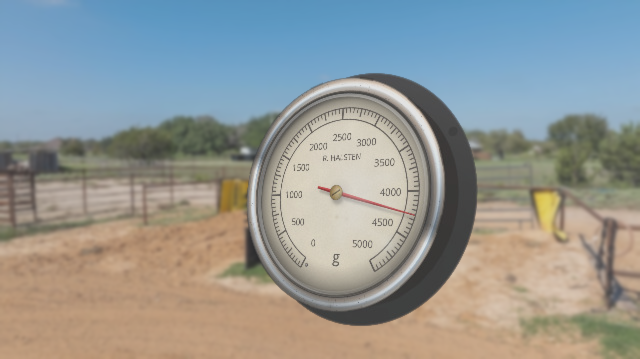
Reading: 4250 g
